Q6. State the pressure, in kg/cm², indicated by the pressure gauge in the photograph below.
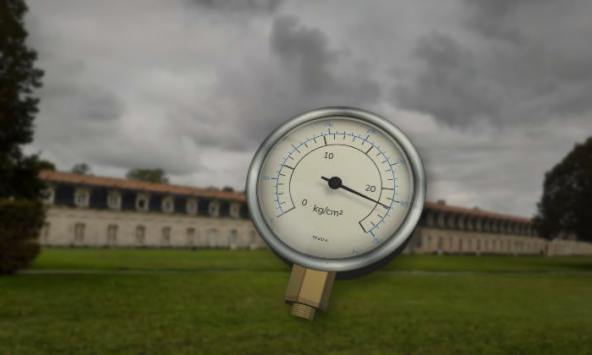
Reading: 22 kg/cm²
